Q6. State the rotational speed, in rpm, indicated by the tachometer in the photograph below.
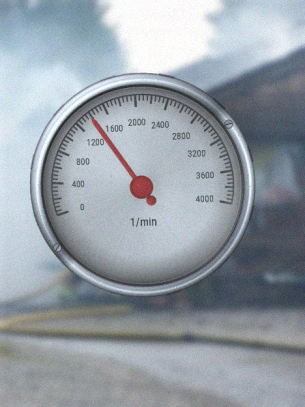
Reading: 1400 rpm
